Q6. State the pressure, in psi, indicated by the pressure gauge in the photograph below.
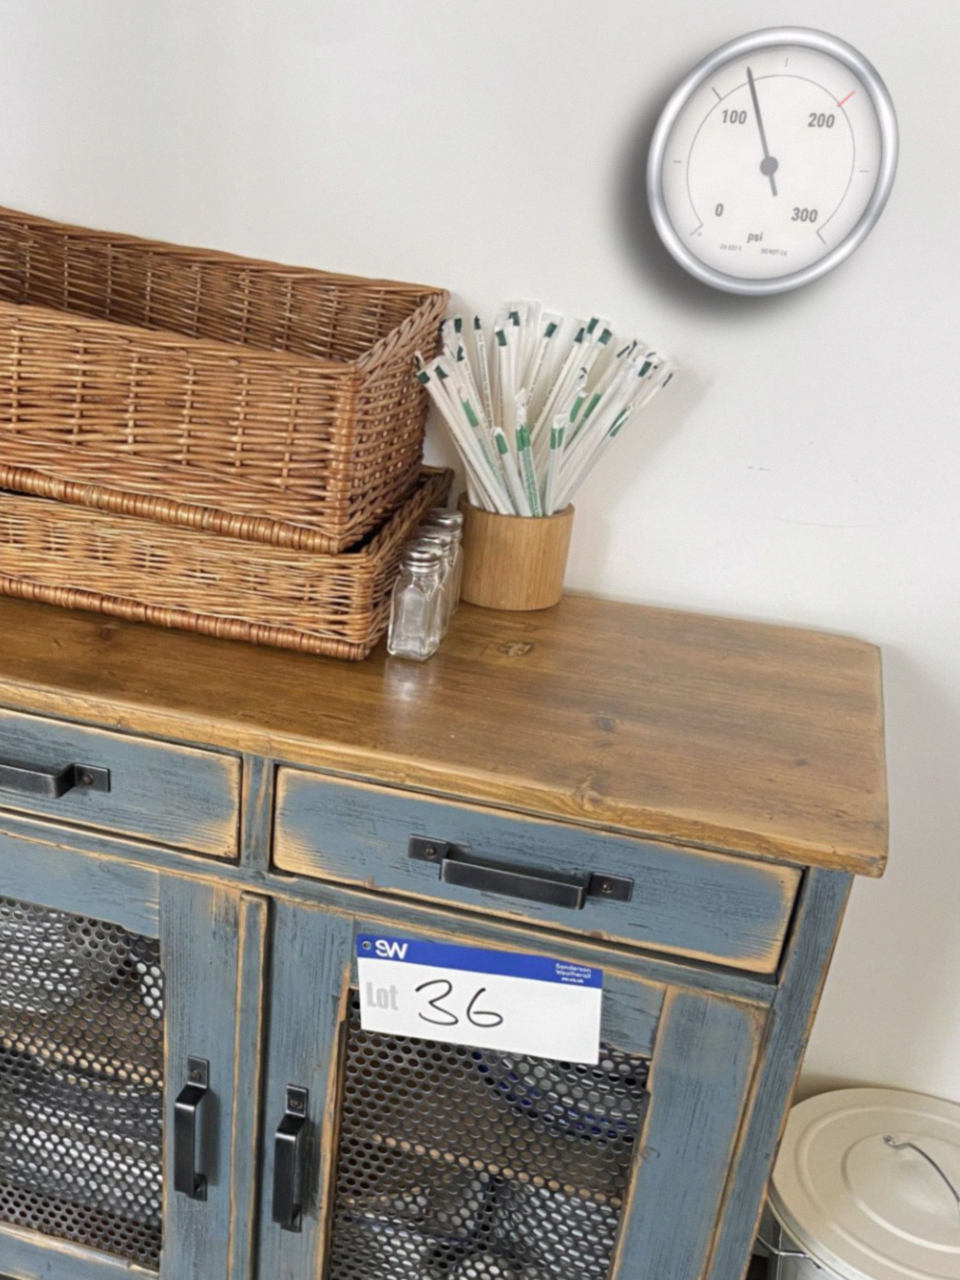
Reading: 125 psi
